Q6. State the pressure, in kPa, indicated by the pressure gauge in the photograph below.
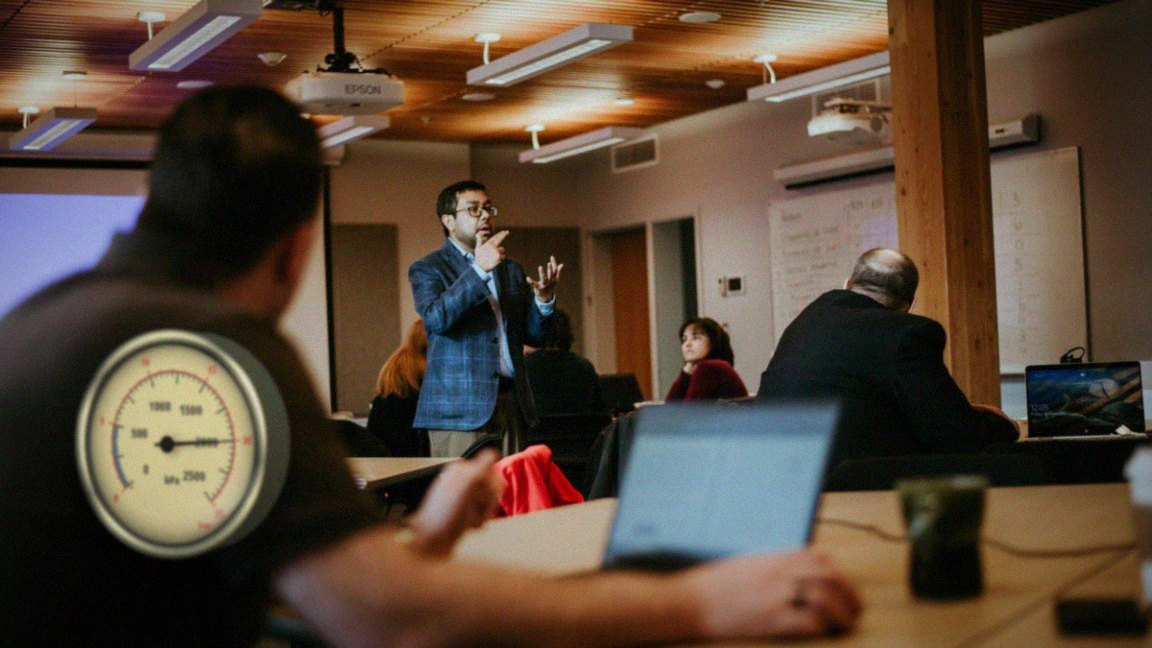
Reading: 2000 kPa
